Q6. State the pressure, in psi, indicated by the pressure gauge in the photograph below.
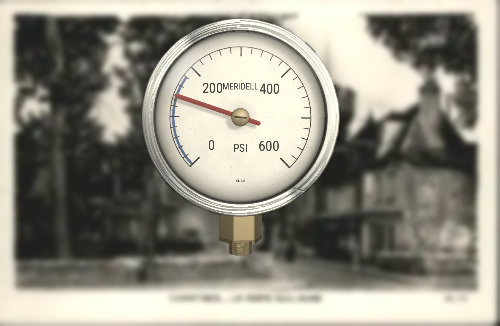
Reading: 140 psi
